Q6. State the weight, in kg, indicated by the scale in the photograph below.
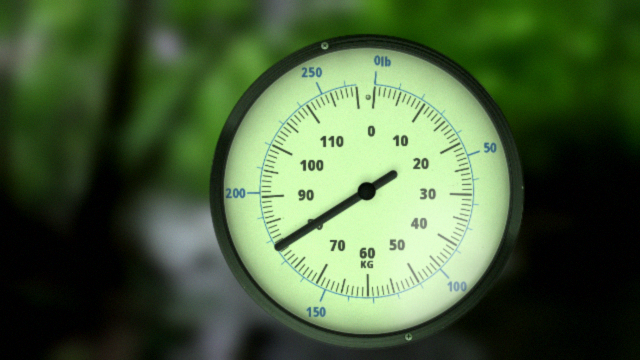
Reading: 80 kg
